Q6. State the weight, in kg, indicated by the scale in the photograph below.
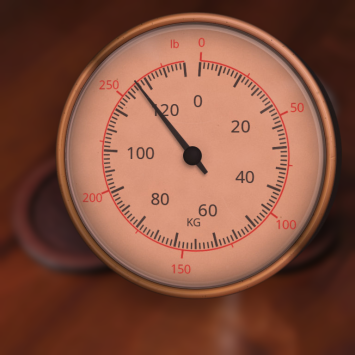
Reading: 118 kg
